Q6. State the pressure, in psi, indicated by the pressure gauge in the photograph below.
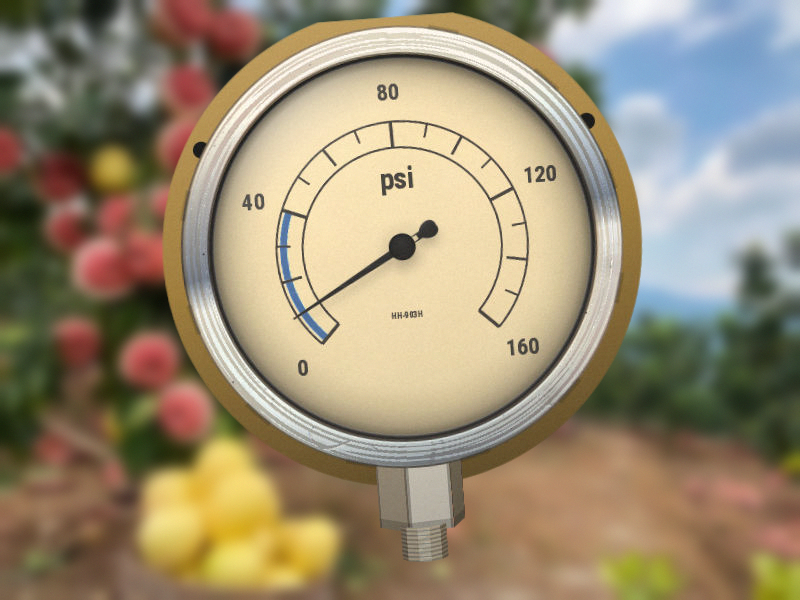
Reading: 10 psi
